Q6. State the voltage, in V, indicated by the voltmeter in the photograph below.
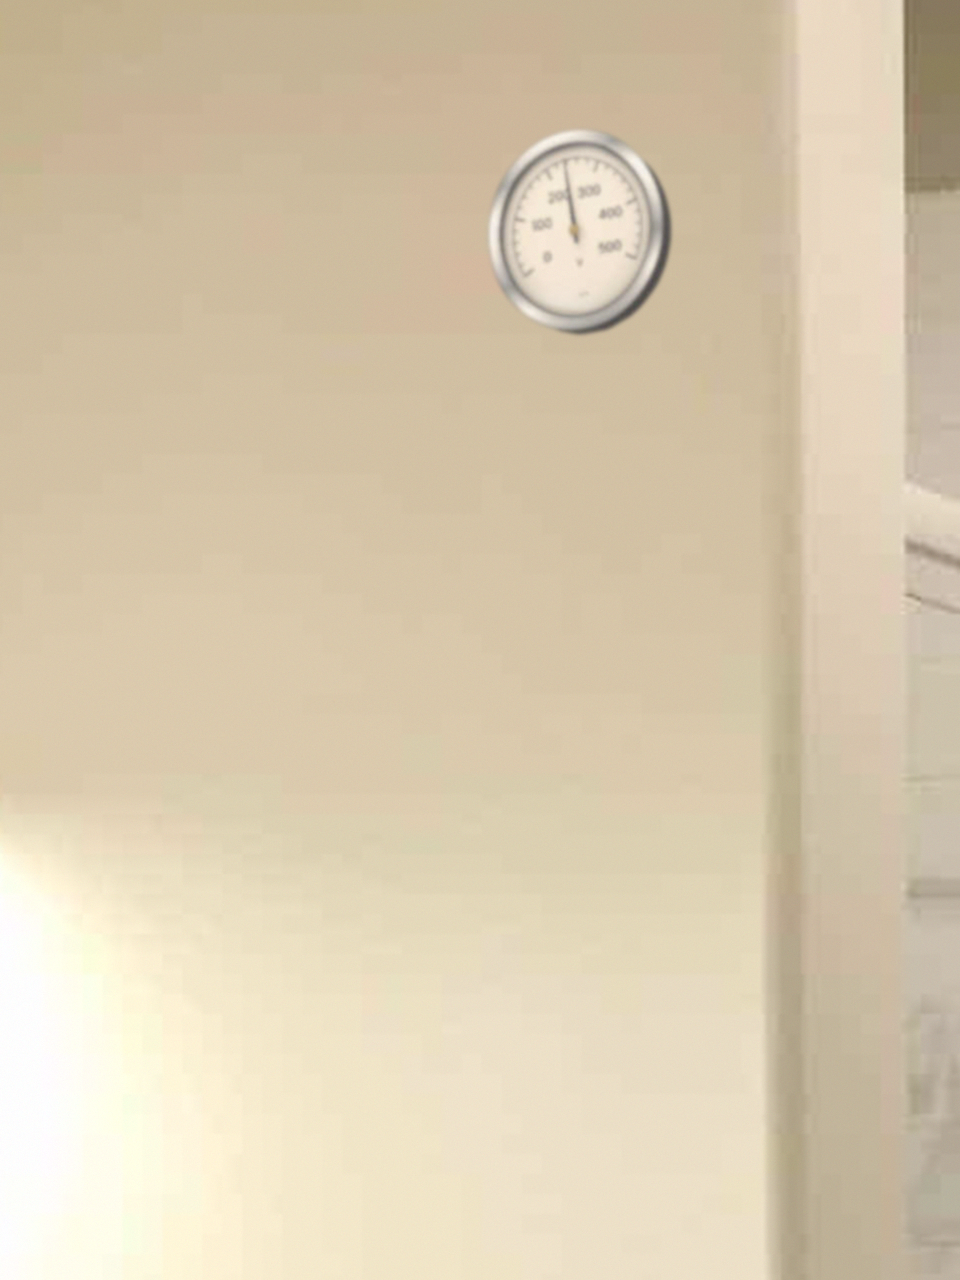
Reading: 240 V
